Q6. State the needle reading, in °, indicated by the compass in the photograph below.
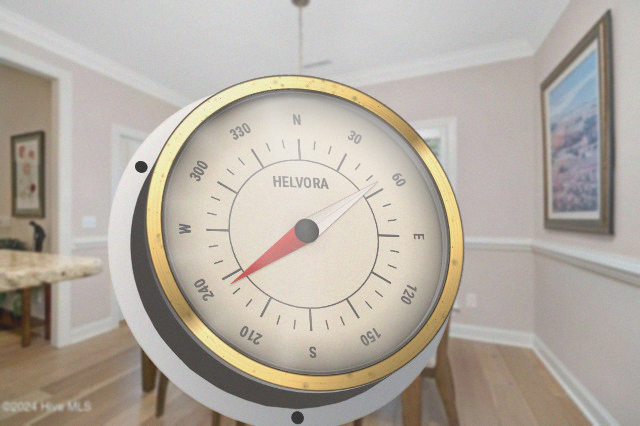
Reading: 235 °
